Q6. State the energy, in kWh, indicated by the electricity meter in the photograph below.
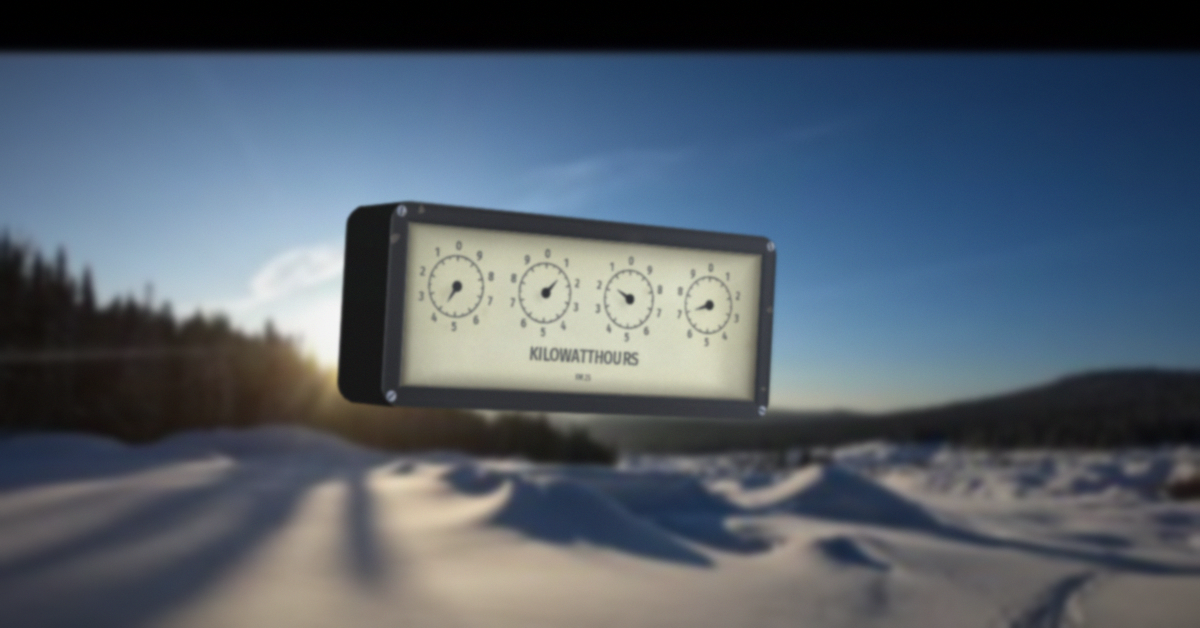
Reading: 4117 kWh
